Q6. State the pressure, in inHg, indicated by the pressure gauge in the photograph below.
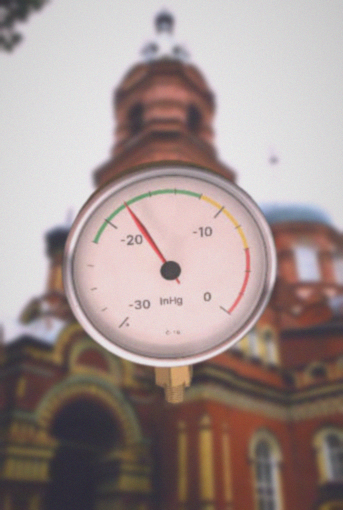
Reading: -18 inHg
